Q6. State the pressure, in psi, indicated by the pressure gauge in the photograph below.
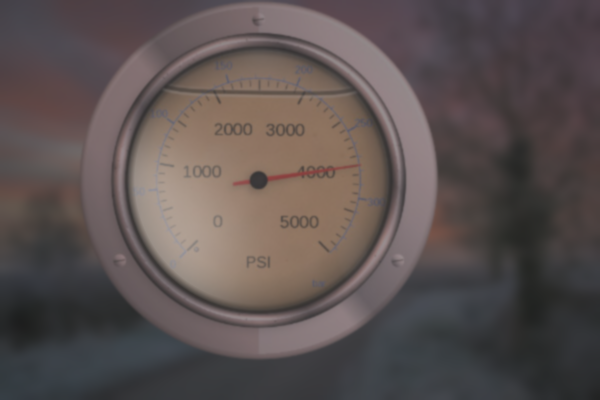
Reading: 4000 psi
